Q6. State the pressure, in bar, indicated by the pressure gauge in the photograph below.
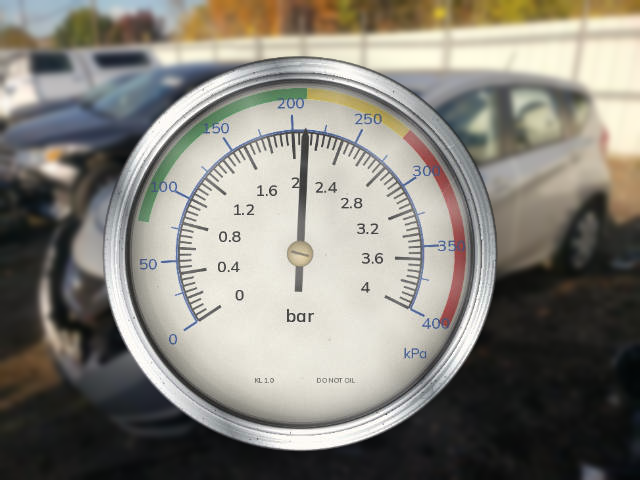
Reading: 2.1 bar
